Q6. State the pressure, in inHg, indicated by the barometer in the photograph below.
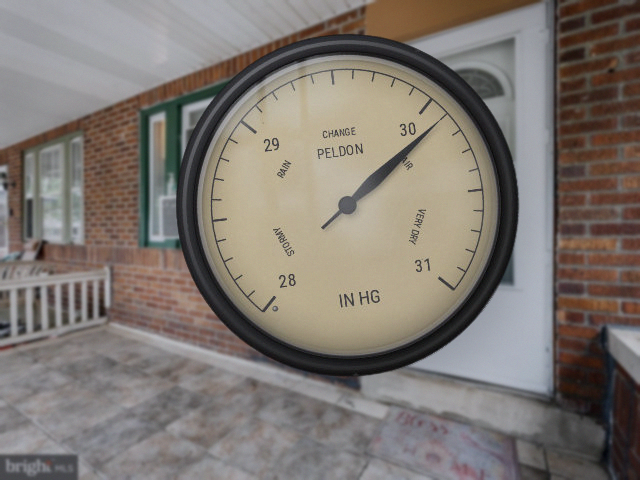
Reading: 30.1 inHg
